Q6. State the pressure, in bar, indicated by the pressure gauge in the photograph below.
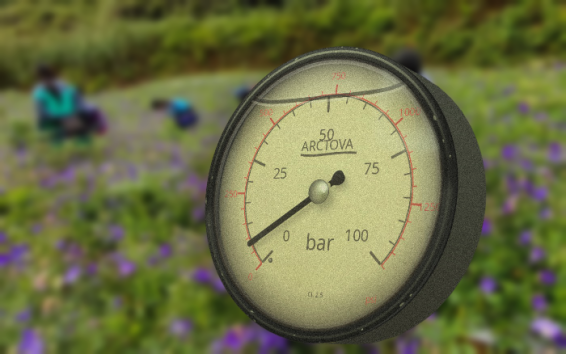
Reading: 5 bar
